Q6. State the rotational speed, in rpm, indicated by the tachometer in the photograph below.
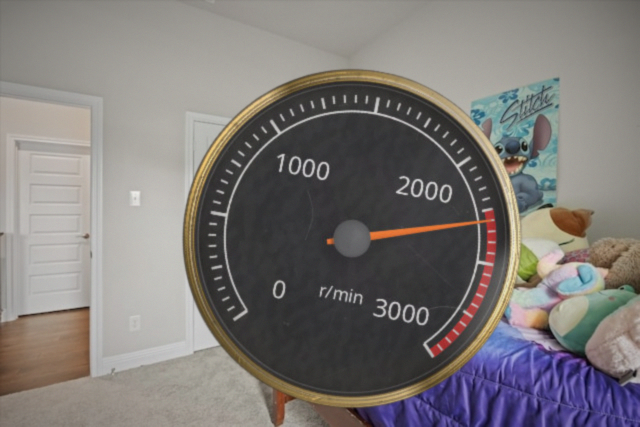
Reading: 2300 rpm
